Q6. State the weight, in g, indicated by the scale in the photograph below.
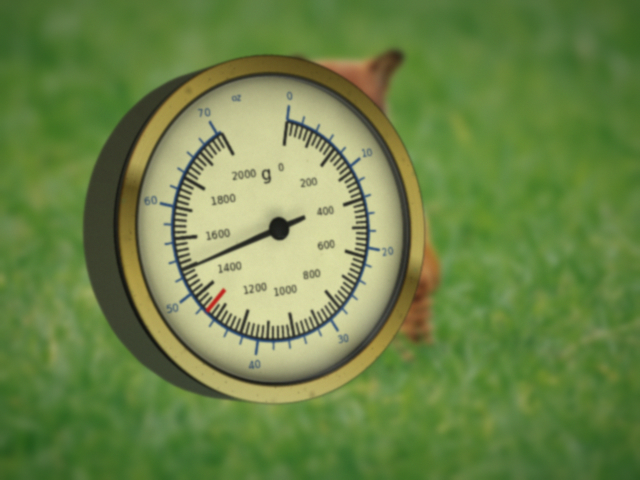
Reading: 1500 g
